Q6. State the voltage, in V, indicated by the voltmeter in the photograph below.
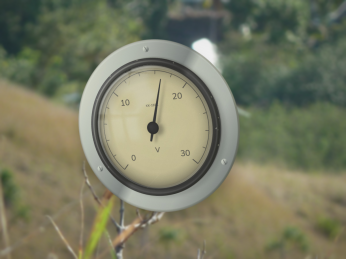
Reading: 17 V
